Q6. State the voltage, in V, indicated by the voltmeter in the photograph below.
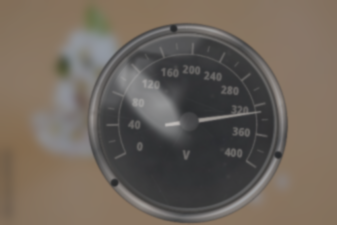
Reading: 330 V
